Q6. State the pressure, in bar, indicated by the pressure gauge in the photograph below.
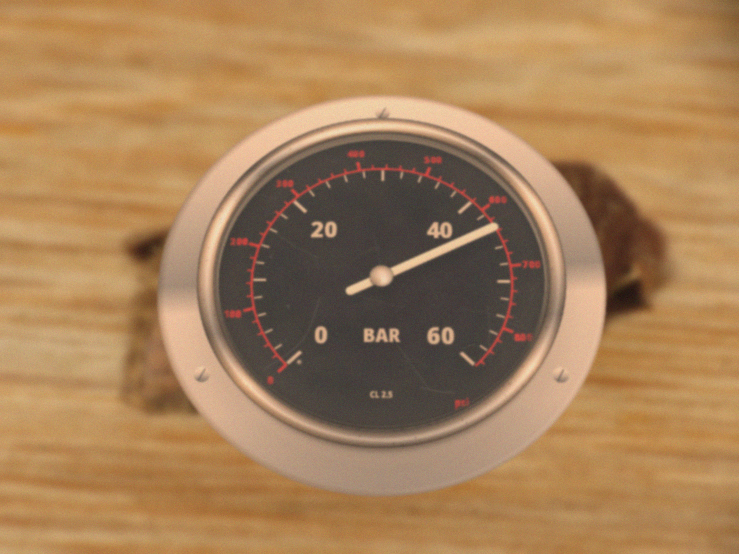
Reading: 44 bar
